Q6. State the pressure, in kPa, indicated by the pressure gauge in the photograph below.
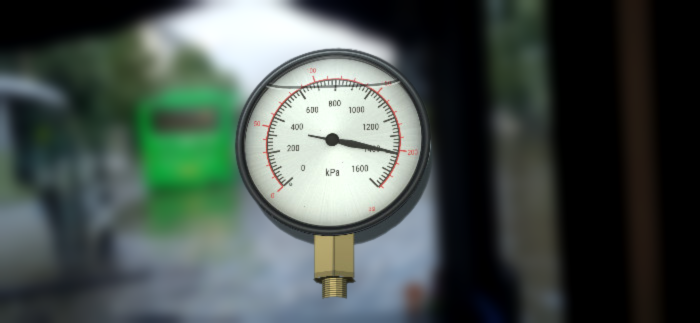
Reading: 1400 kPa
